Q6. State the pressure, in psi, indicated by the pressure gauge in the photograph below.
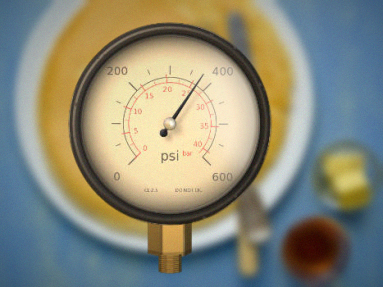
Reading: 375 psi
